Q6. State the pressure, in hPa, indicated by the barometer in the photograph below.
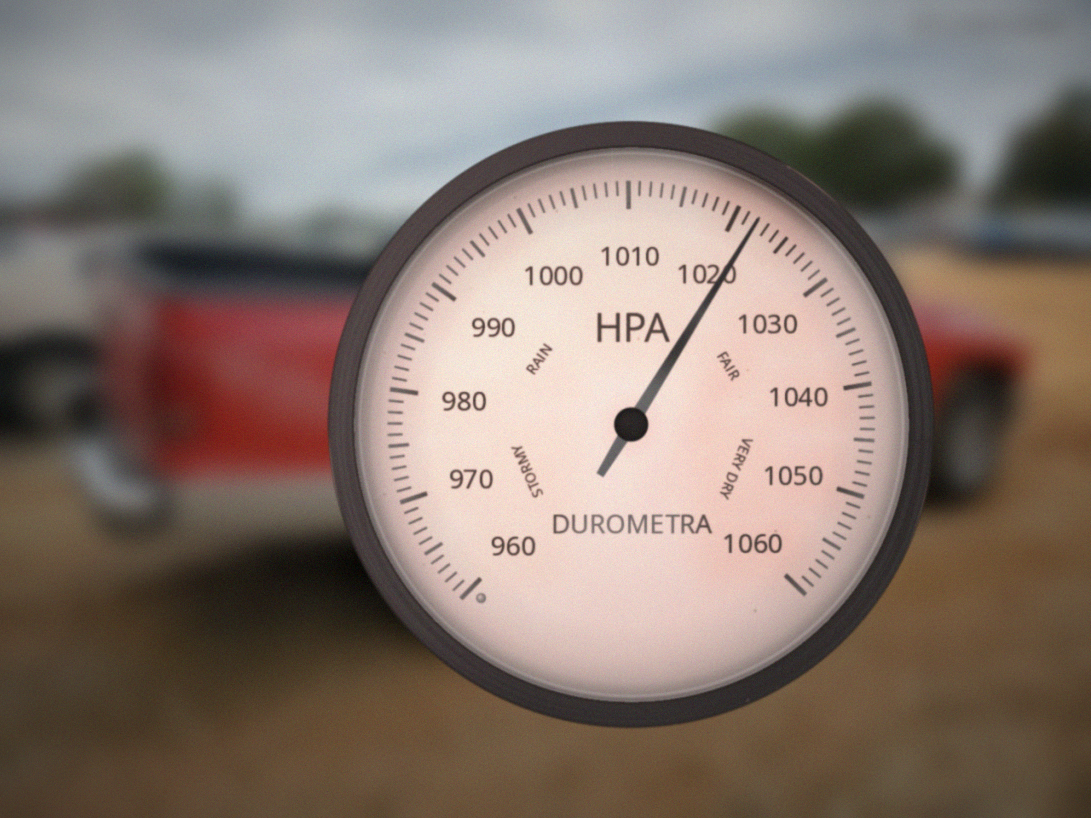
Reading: 1022 hPa
